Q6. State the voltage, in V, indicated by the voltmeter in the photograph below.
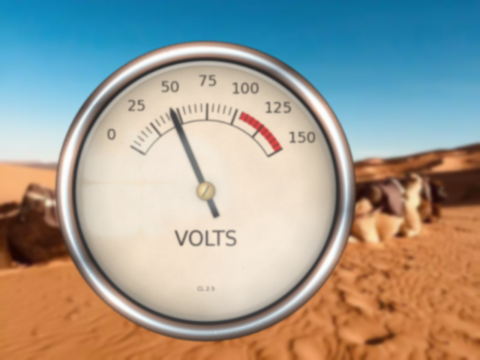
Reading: 45 V
